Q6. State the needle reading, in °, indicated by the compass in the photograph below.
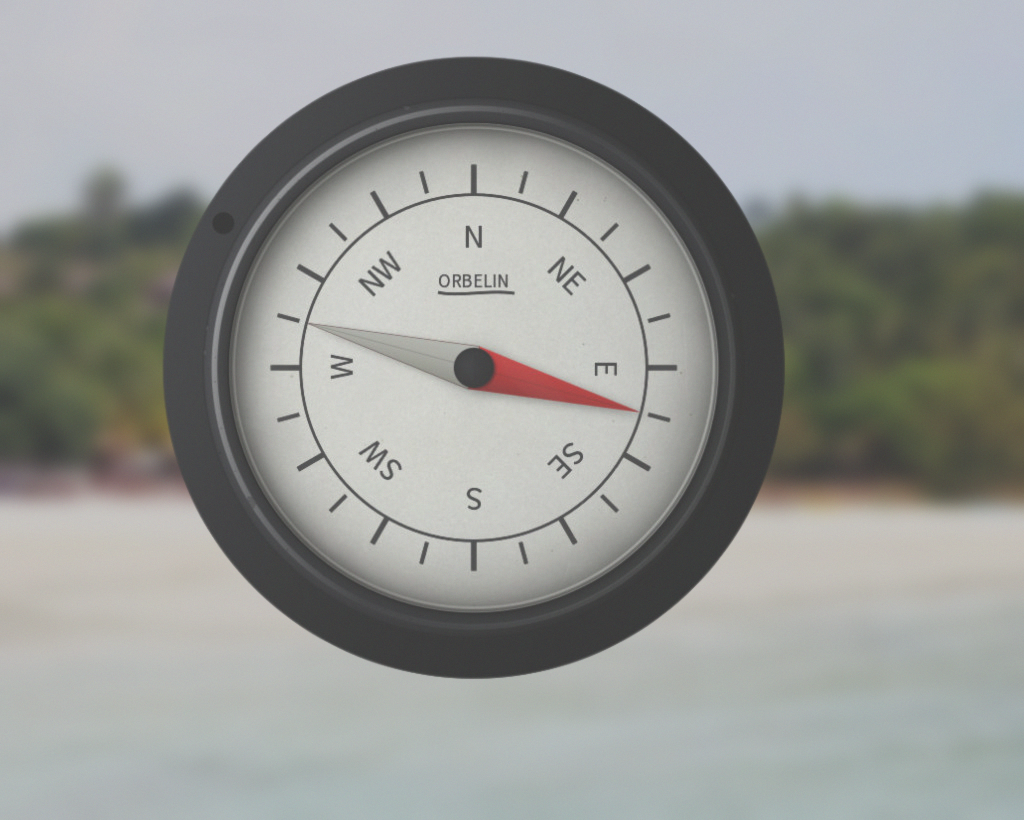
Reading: 105 °
